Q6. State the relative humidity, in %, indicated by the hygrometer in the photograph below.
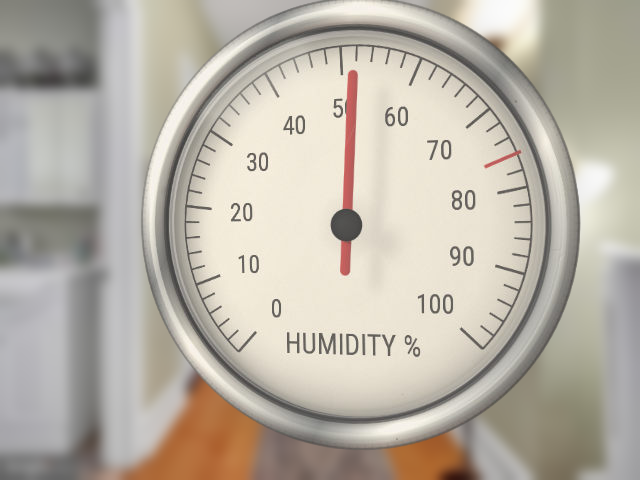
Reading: 52 %
